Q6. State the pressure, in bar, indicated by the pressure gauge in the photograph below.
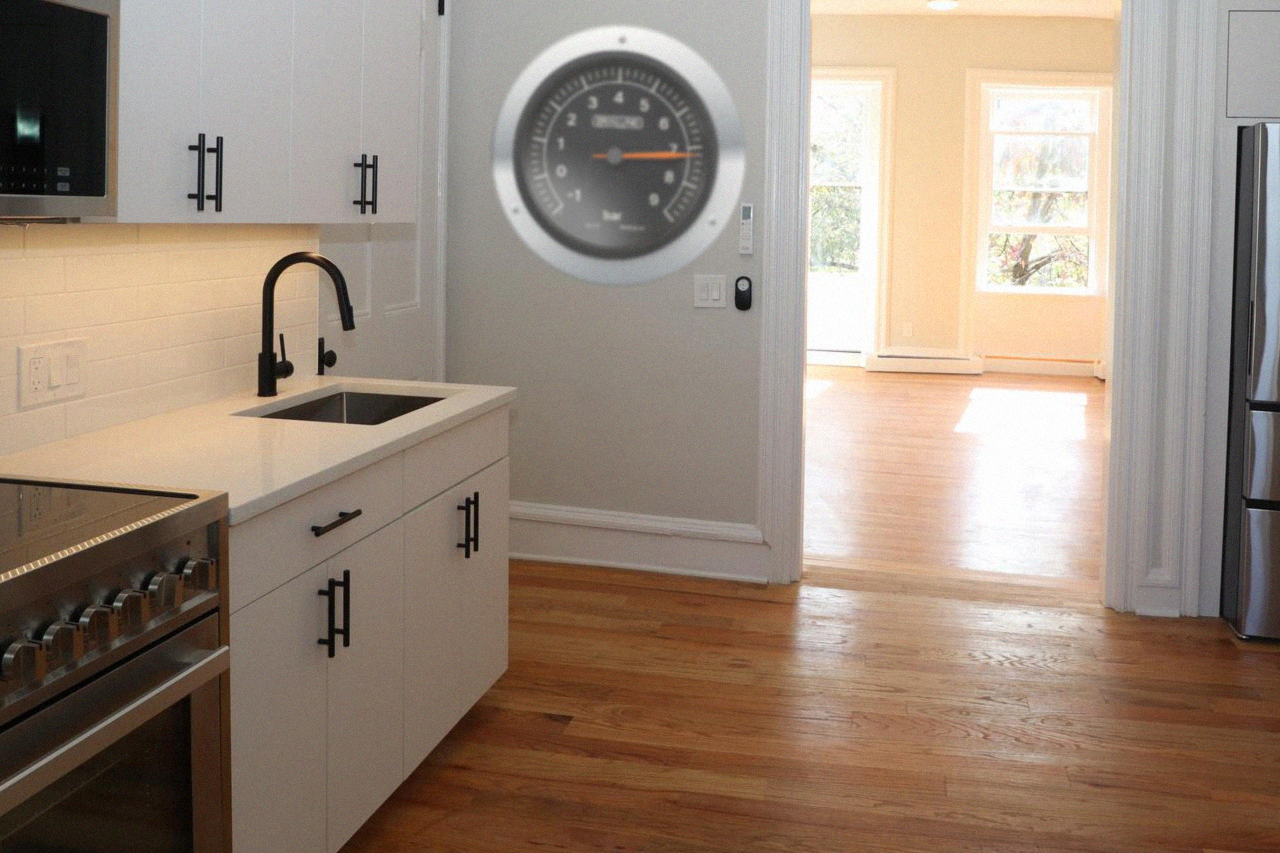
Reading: 7.2 bar
